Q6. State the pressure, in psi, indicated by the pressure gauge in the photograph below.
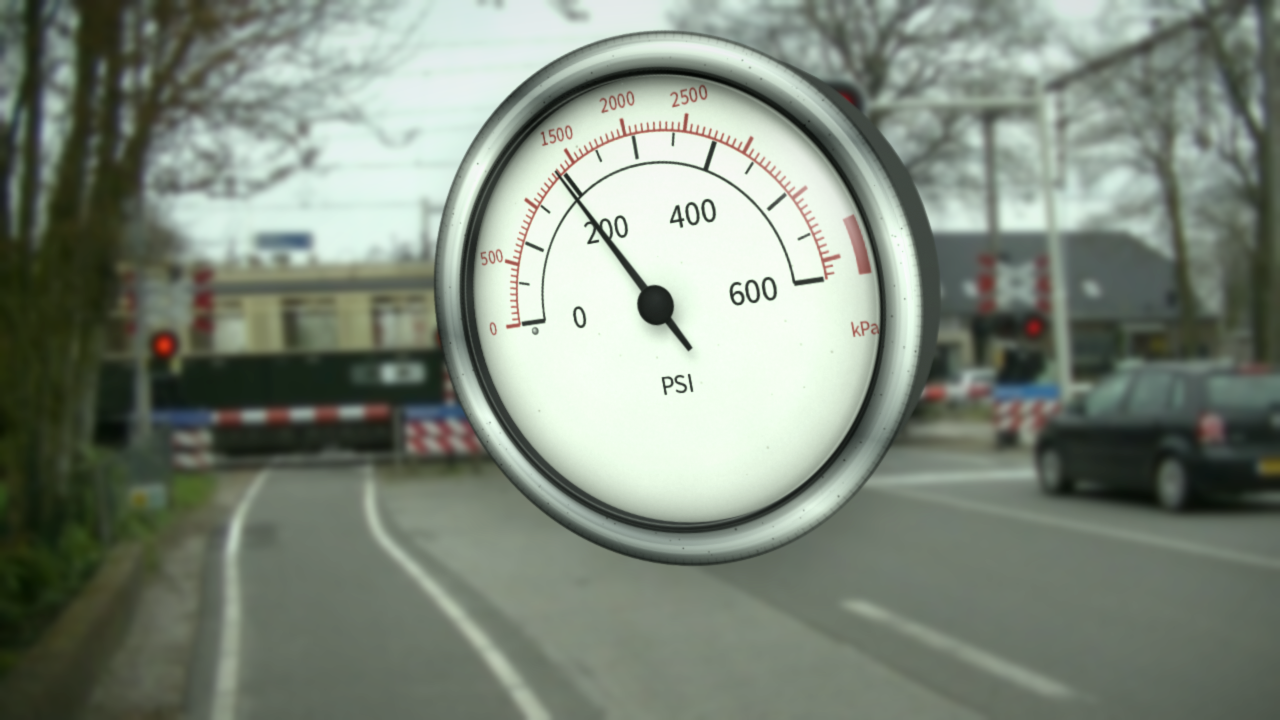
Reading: 200 psi
